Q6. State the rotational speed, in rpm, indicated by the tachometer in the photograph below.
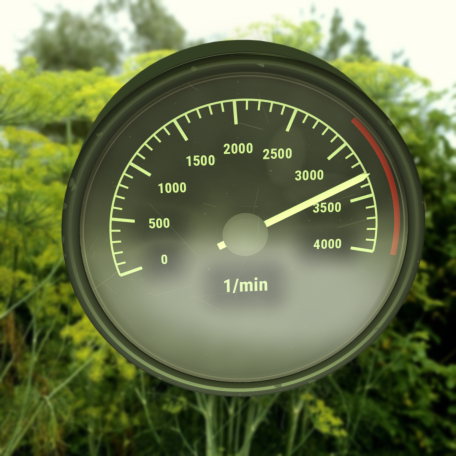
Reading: 3300 rpm
